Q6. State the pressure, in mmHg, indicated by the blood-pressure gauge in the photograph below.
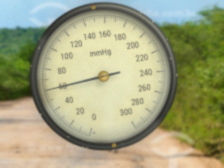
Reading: 60 mmHg
